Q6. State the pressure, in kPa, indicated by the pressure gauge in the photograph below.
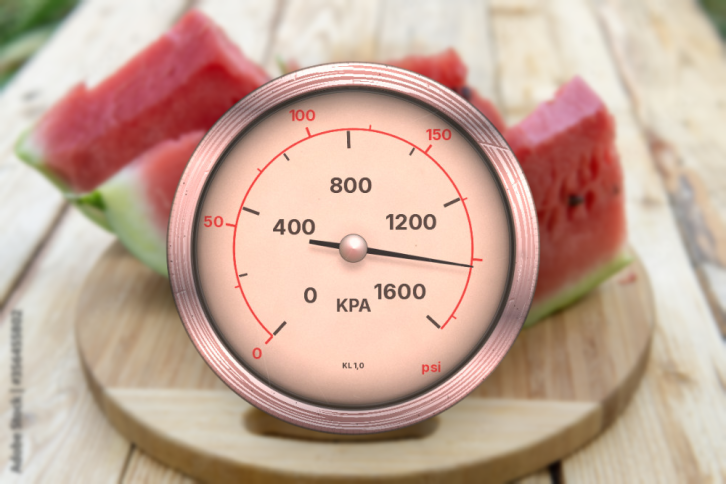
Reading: 1400 kPa
